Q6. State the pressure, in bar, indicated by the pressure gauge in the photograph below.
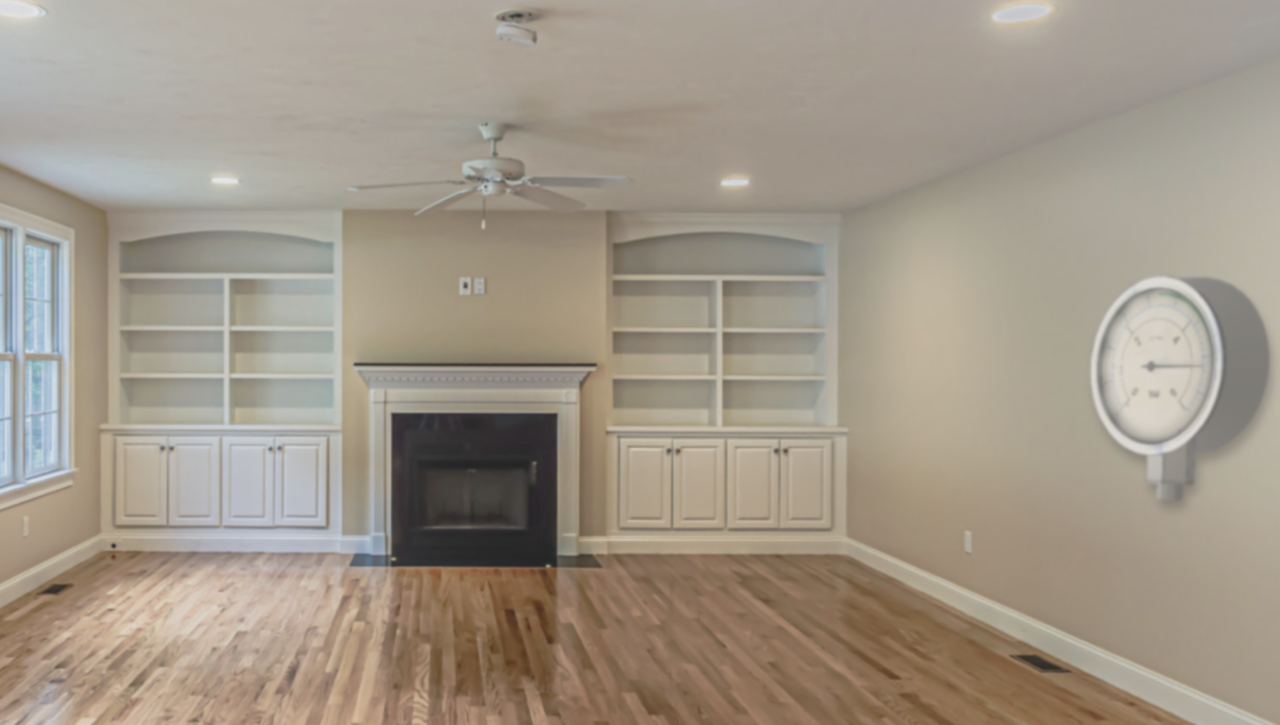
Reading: 5 bar
